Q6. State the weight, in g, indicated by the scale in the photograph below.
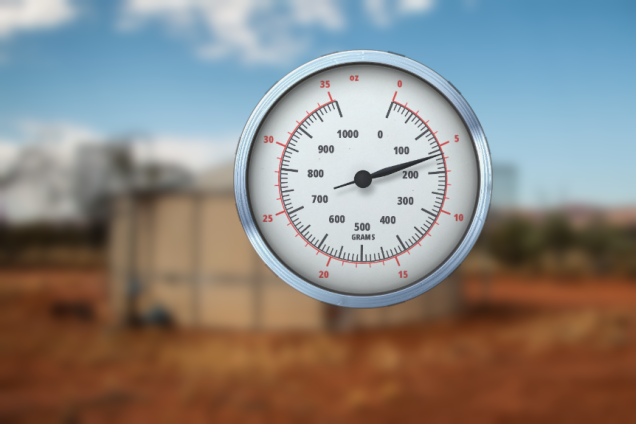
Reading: 160 g
